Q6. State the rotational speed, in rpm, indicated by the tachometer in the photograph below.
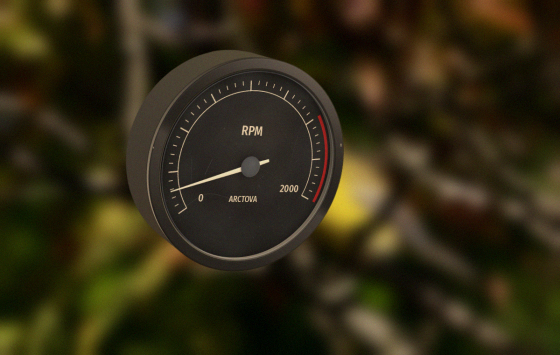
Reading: 150 rpm
